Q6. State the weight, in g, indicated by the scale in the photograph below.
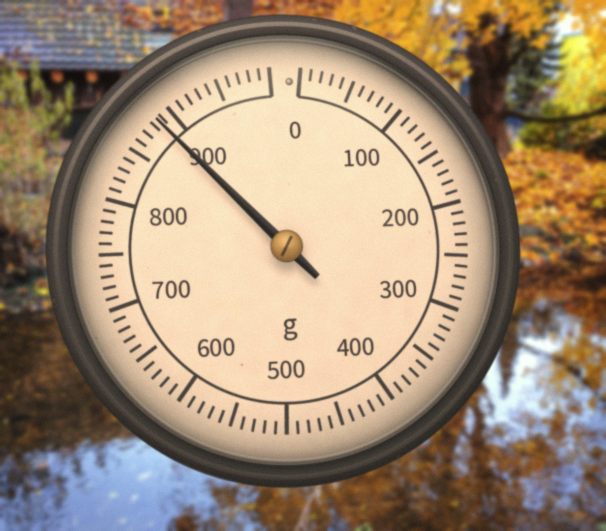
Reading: 885 g
